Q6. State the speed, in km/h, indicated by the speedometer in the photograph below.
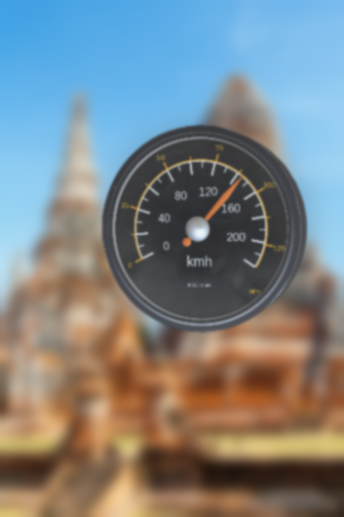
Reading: 145 km/h
